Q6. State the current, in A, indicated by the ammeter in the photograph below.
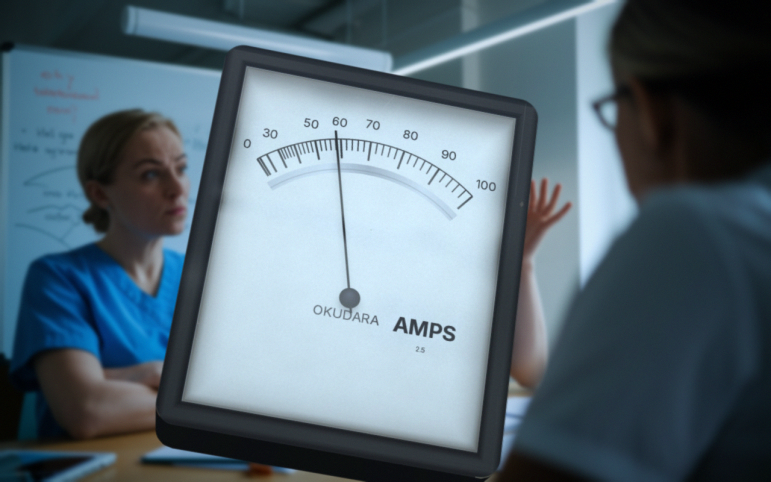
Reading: 58 A
